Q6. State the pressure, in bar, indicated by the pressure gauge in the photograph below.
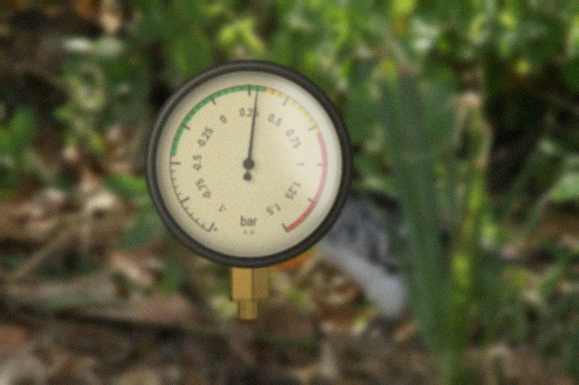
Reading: 0.3 bar
